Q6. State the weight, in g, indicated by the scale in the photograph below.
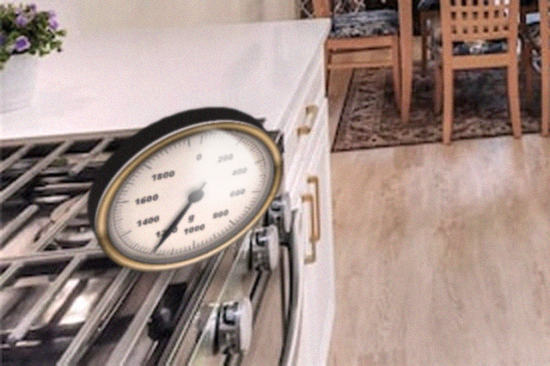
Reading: 1200 g
